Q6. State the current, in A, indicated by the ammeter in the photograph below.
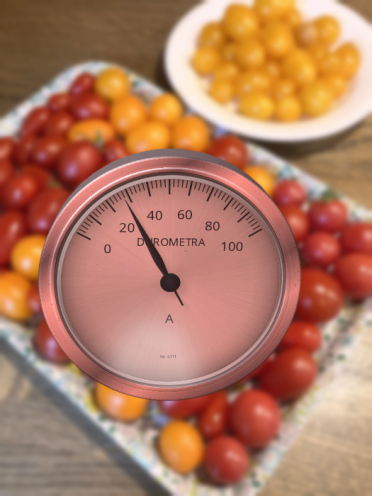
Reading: 28 A
